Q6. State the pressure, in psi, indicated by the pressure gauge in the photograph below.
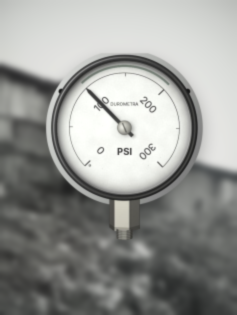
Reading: 100 psi
